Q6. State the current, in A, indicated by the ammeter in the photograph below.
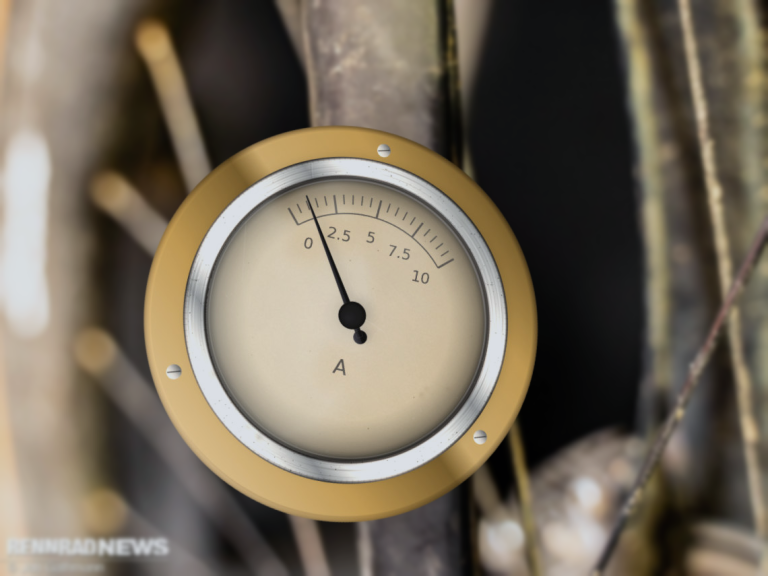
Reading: 1 A
